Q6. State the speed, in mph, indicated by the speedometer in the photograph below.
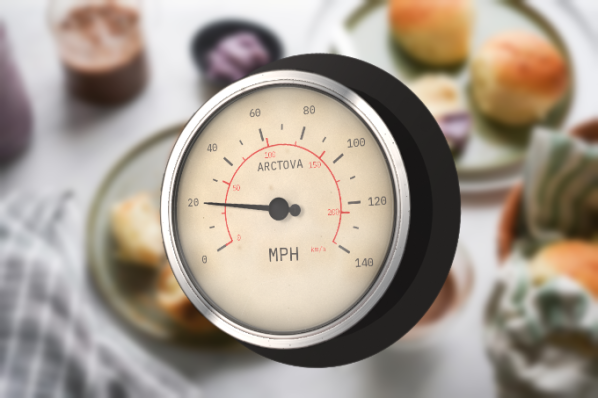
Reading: 20 mph
